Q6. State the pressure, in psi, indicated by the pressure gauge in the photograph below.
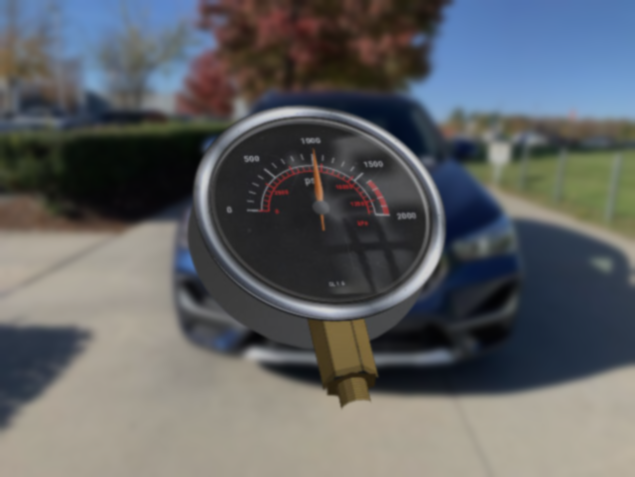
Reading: 1000 psi
